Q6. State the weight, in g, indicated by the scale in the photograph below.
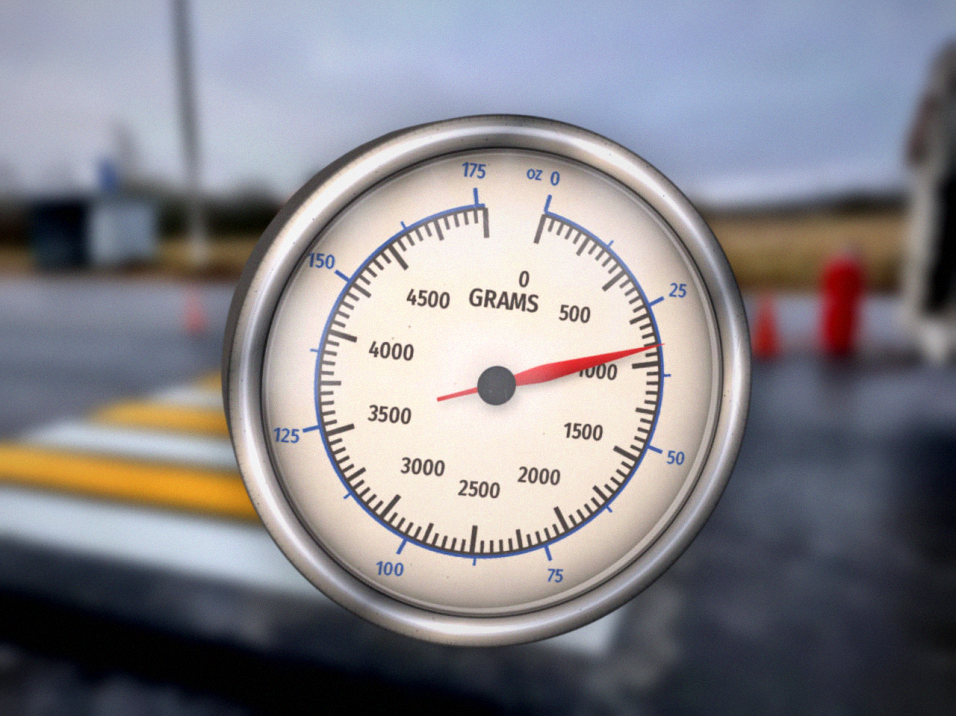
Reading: 900 g
